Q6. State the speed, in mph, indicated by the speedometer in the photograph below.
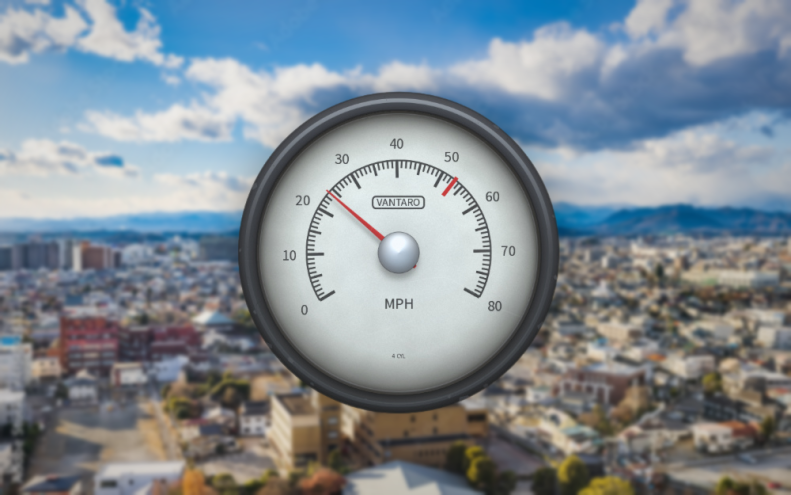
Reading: 24 mph
